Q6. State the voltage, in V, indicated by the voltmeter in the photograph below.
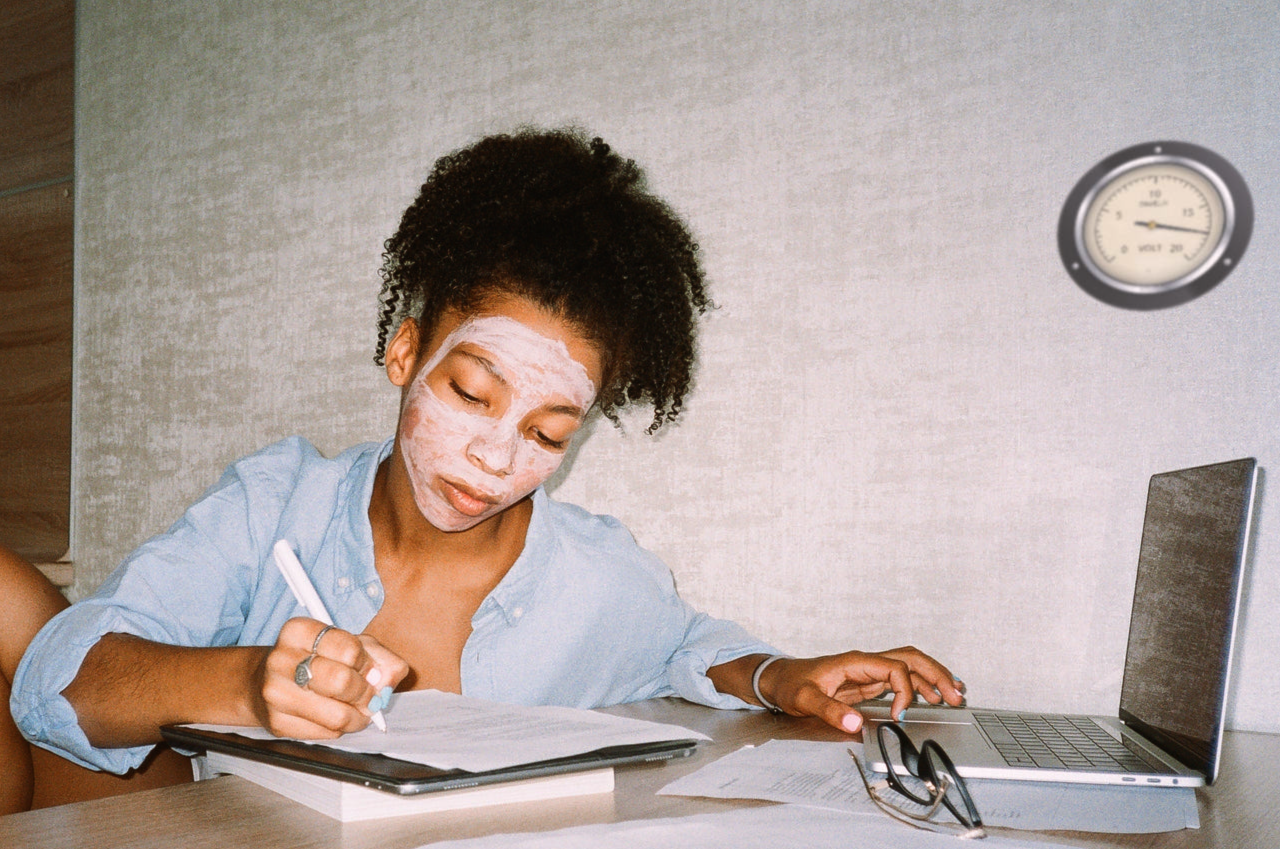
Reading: 17.5 V
